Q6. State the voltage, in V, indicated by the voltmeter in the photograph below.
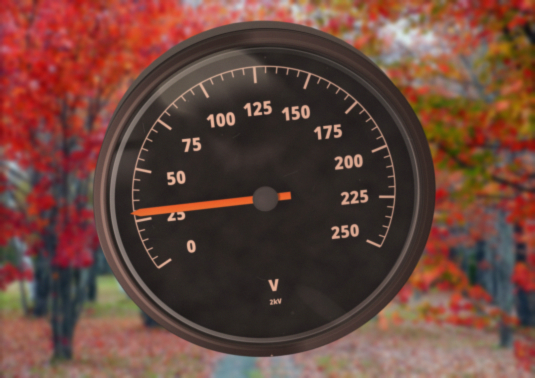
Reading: 30 V
